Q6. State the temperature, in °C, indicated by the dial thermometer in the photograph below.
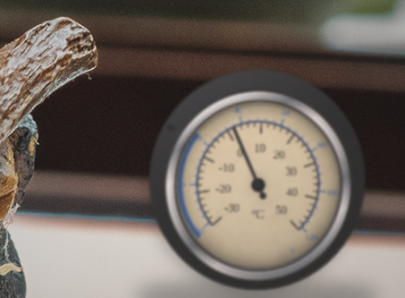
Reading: 2 °C
